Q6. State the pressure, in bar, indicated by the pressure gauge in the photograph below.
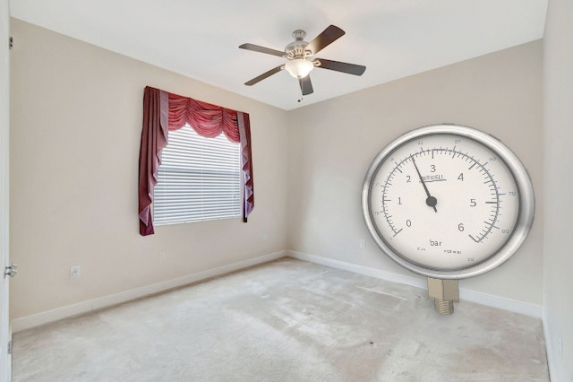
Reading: 2.5 bar
